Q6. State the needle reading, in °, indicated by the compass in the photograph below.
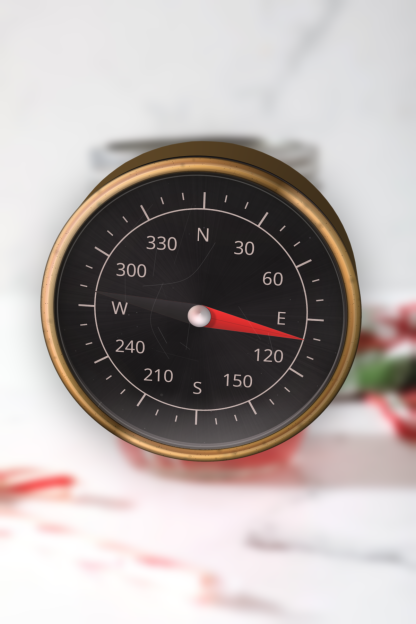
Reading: 100 °
